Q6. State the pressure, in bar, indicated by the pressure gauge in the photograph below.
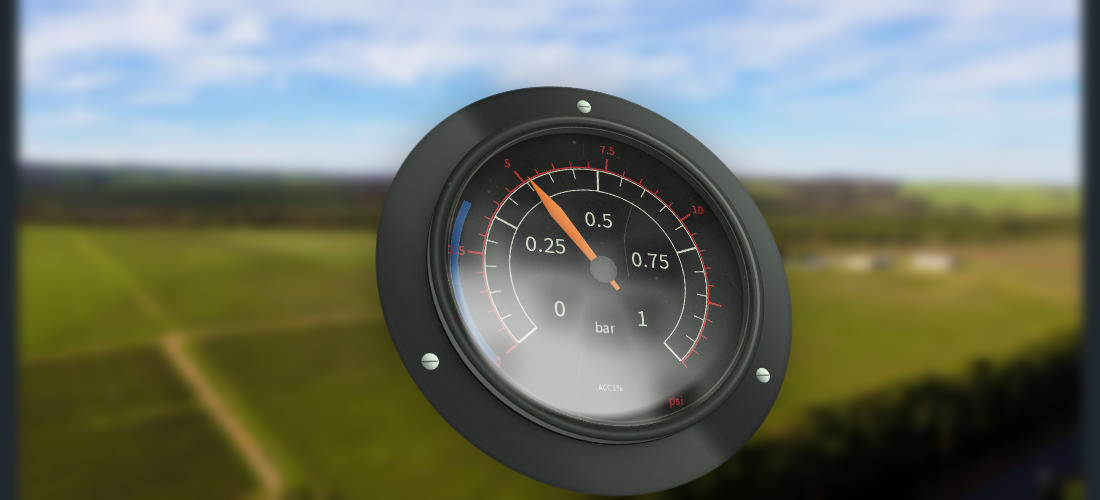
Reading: 0.35 bar
